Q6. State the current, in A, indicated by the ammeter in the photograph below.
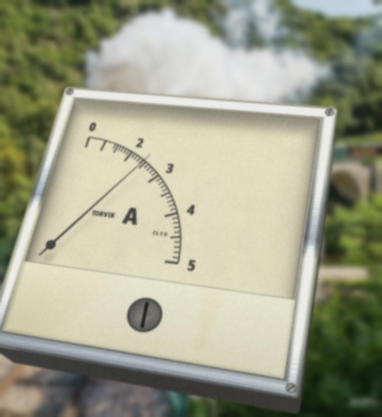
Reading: 2.5 A
